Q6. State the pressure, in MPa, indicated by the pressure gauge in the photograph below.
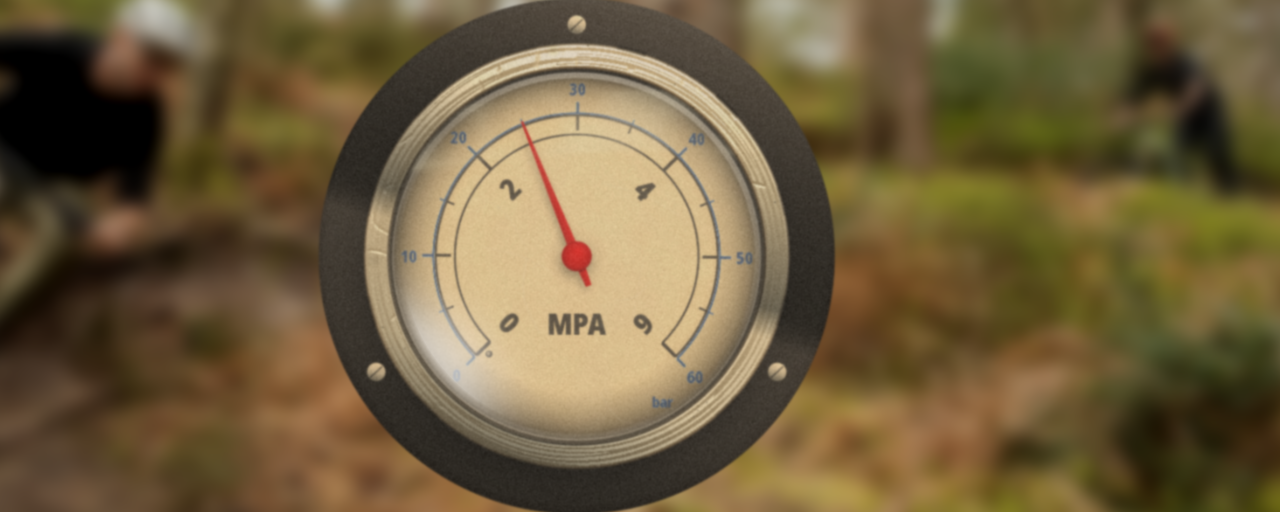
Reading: 2.5 MPa
